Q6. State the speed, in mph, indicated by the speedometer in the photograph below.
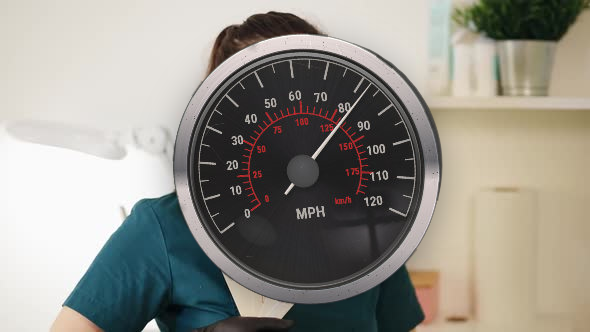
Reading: 82.5 mph
